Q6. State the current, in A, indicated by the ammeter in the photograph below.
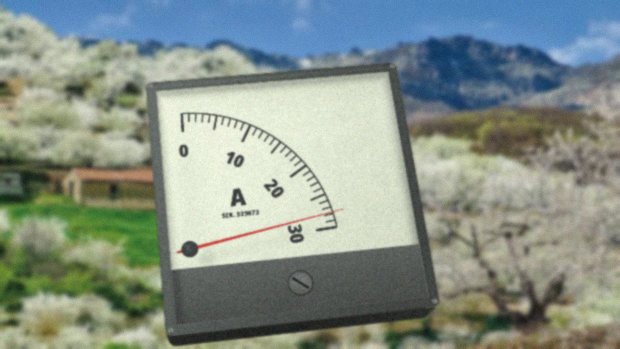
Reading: 28 A
